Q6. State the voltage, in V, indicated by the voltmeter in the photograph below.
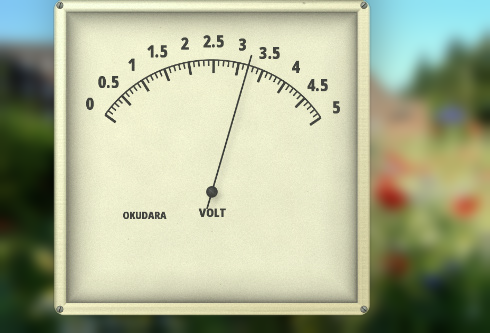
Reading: 3.2 V
